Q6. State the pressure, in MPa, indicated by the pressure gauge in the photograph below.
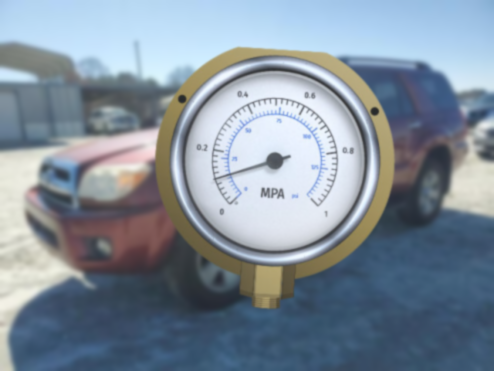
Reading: 0.1 MPa
